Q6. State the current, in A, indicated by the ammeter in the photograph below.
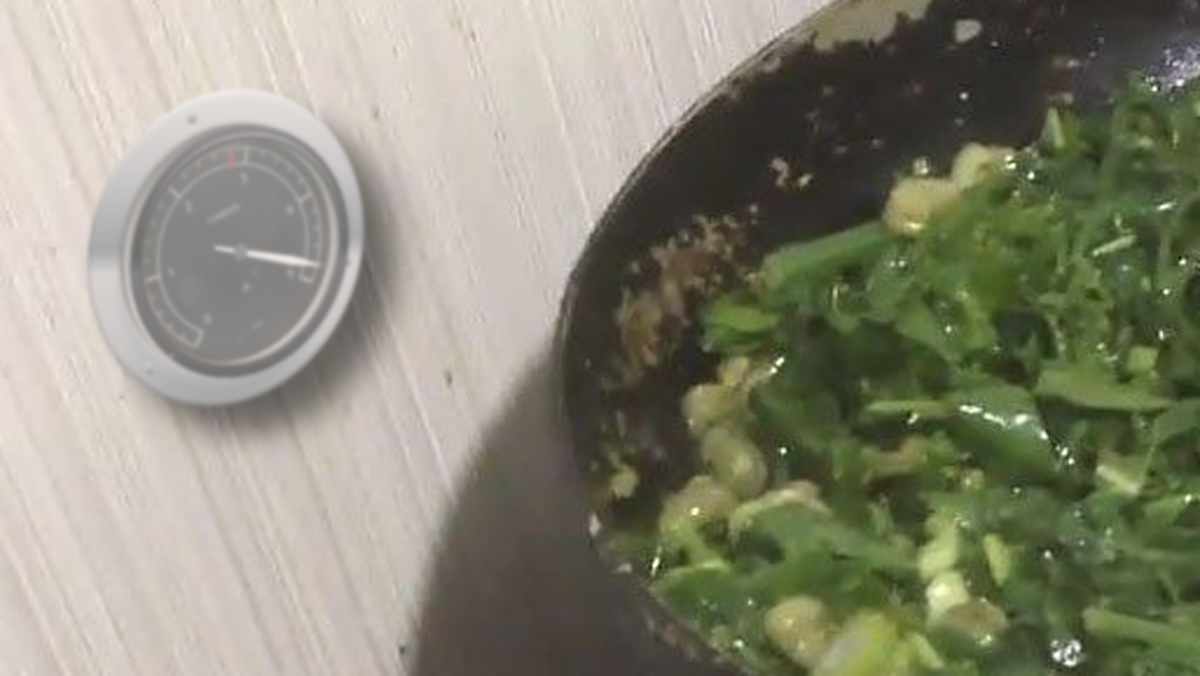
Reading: 4.8 A
